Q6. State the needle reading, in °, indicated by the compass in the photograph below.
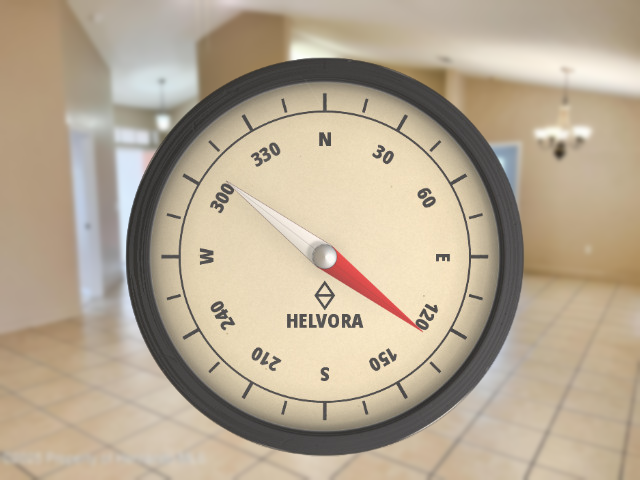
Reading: 127.5 °
